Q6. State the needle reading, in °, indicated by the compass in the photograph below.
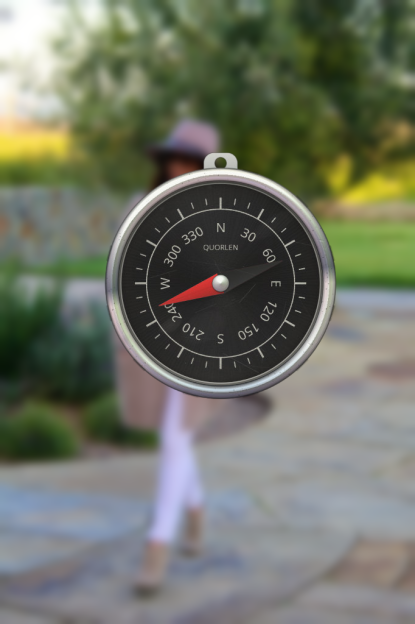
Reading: 250 °
